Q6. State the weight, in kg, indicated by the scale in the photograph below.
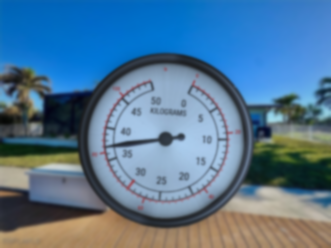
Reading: 37 kg
